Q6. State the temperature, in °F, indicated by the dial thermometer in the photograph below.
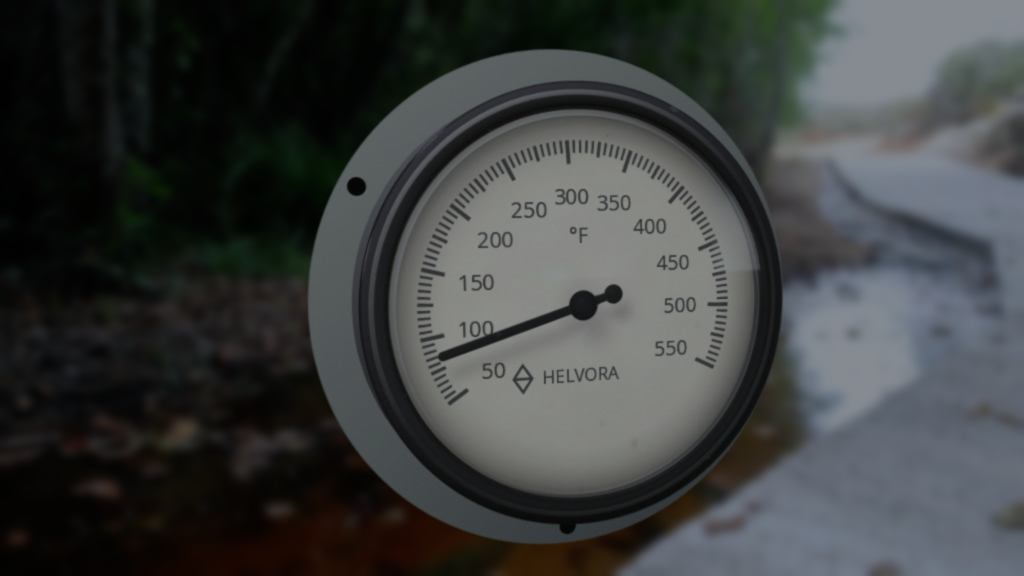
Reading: 85 °F
